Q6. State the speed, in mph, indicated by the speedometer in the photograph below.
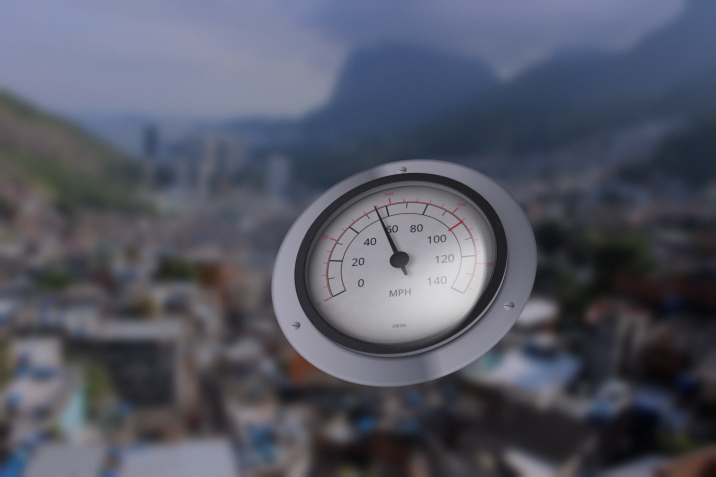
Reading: 55 mph
